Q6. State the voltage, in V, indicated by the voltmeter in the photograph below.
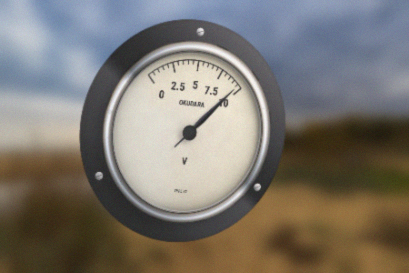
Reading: 9.5 V
